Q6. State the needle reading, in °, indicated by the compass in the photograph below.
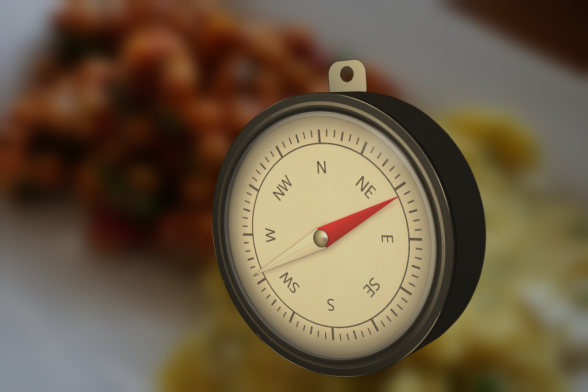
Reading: 65 °
